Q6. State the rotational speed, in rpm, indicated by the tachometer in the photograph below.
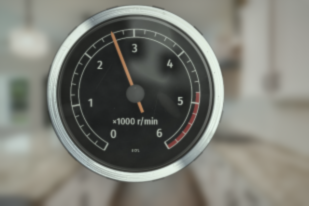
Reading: 2600 rpm
